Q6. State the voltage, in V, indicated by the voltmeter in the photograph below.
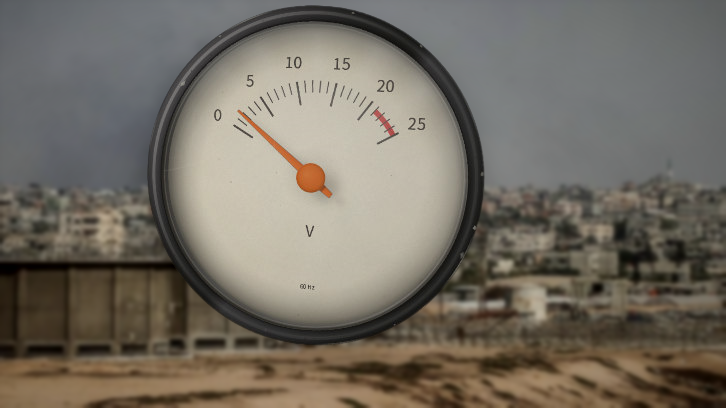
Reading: 2 V
